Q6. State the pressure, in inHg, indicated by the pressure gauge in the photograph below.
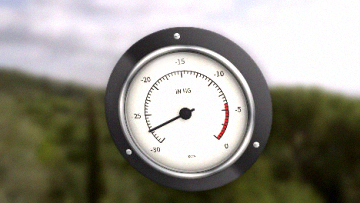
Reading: -27.5 inHg
